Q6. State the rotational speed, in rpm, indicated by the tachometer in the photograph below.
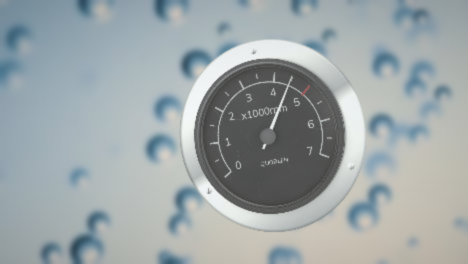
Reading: 4500 rpm
